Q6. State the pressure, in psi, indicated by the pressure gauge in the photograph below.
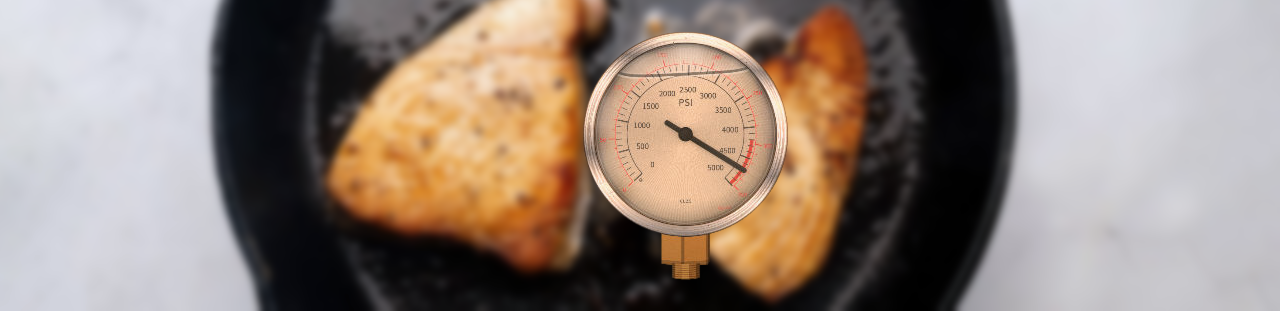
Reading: 4700 psi
